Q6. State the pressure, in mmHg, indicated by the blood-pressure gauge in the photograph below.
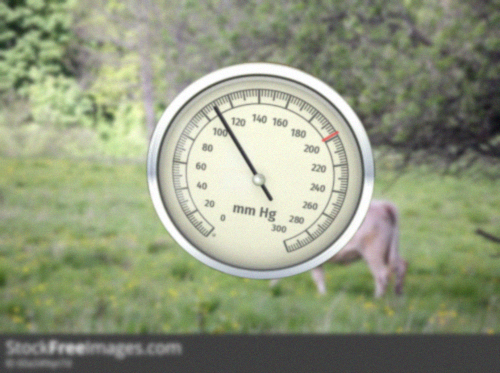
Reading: 110 mmHg
